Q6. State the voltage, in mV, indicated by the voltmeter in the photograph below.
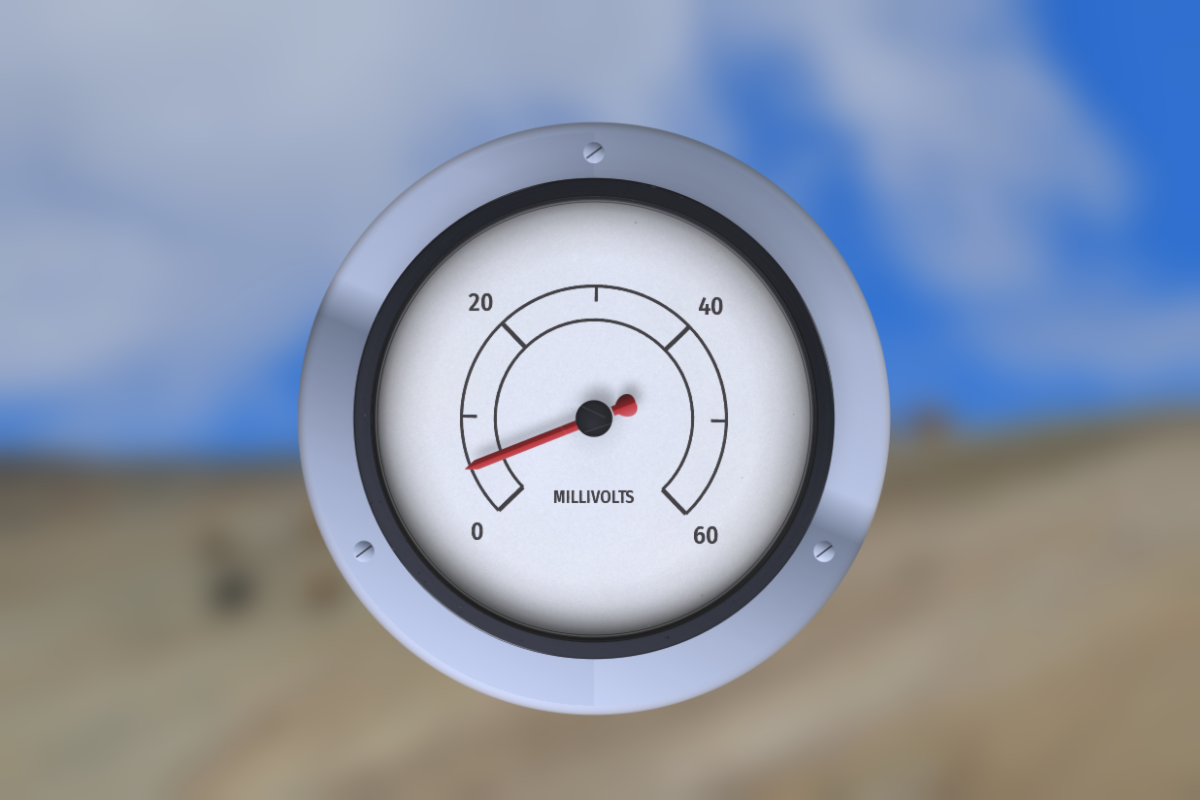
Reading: 5 mV
